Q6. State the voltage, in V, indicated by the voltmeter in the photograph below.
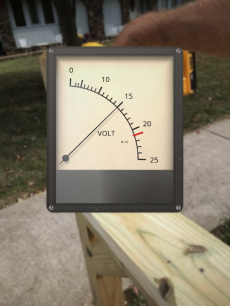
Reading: 15 V
